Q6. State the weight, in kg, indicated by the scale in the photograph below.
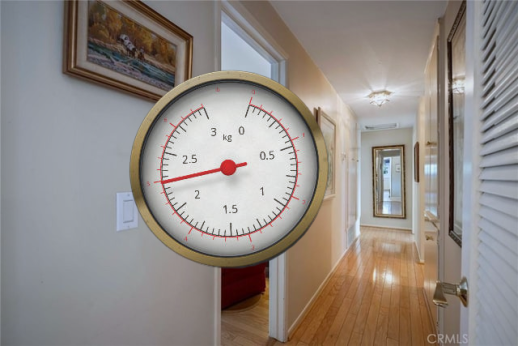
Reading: 2.25 kg
